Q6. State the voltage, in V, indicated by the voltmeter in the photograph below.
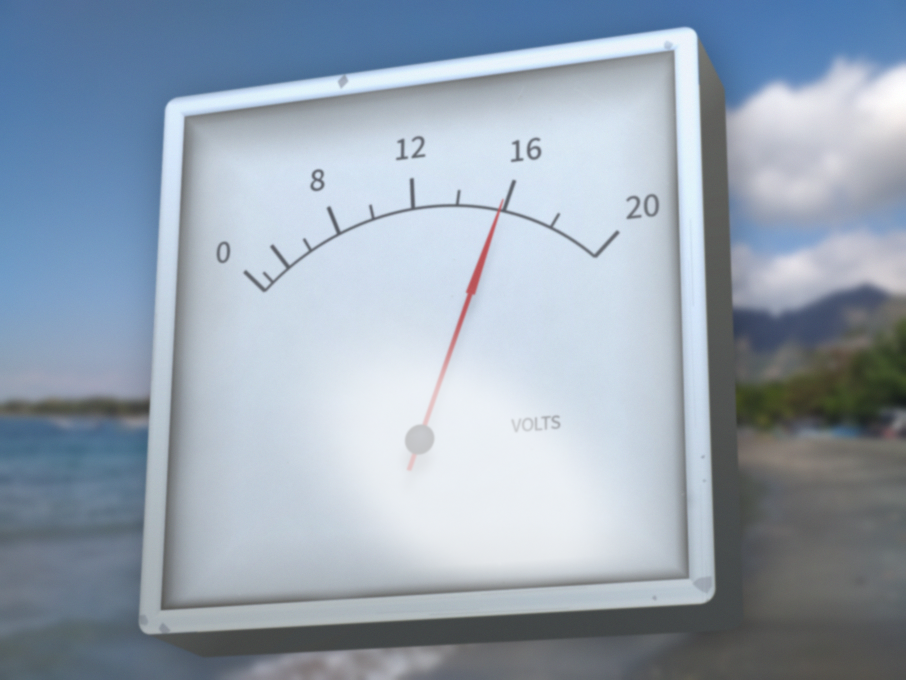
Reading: 16 V
